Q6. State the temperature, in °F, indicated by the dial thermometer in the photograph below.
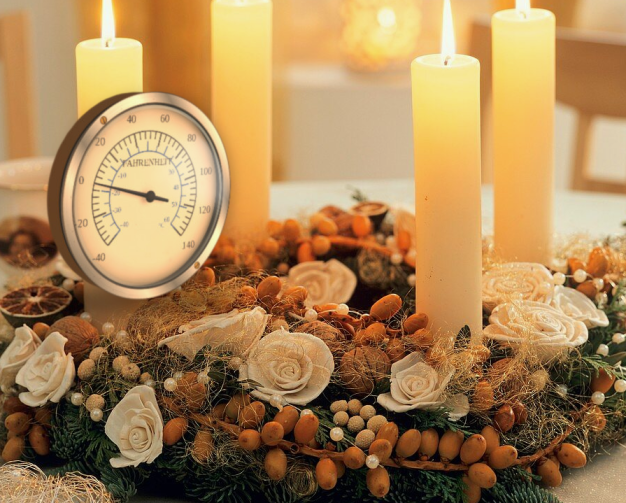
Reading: 0 °F
